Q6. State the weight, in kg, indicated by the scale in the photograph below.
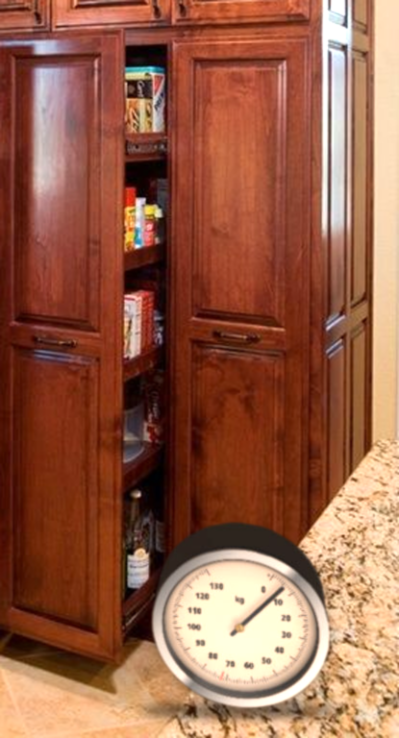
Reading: 5 kg
